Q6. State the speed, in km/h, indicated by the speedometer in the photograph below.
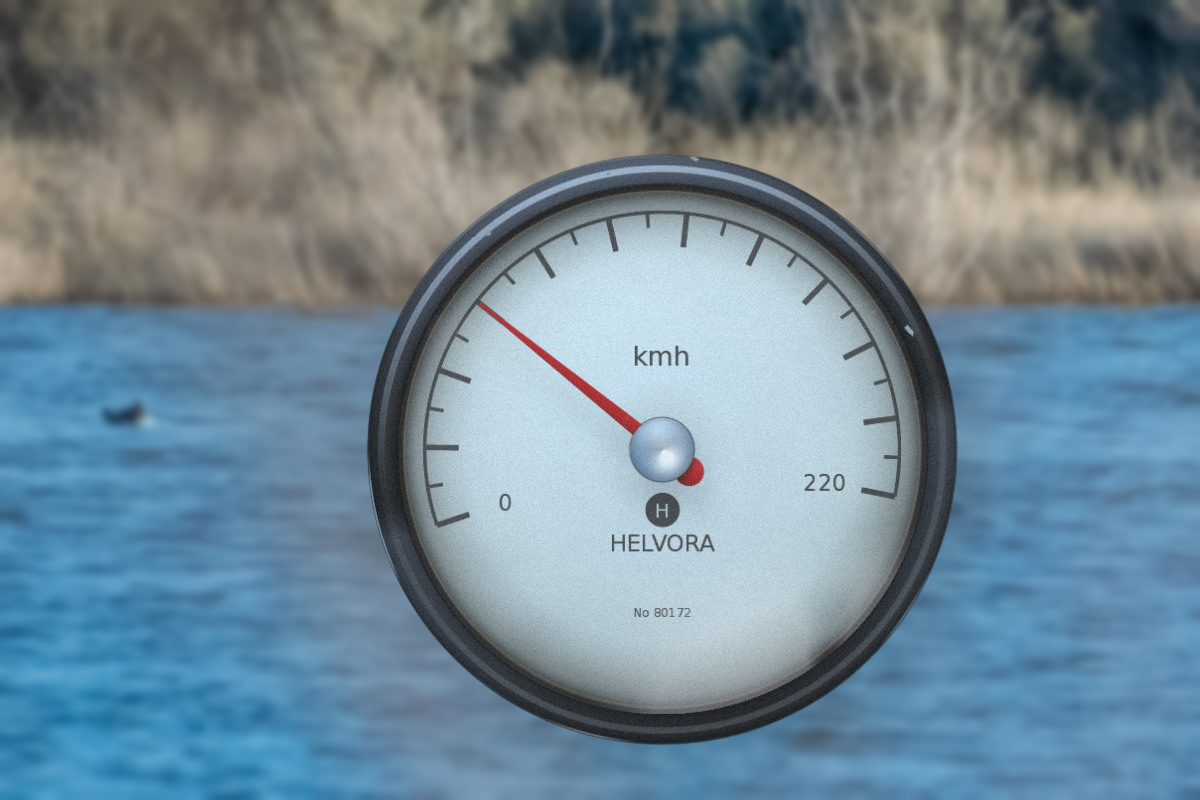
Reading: 60 km/h
